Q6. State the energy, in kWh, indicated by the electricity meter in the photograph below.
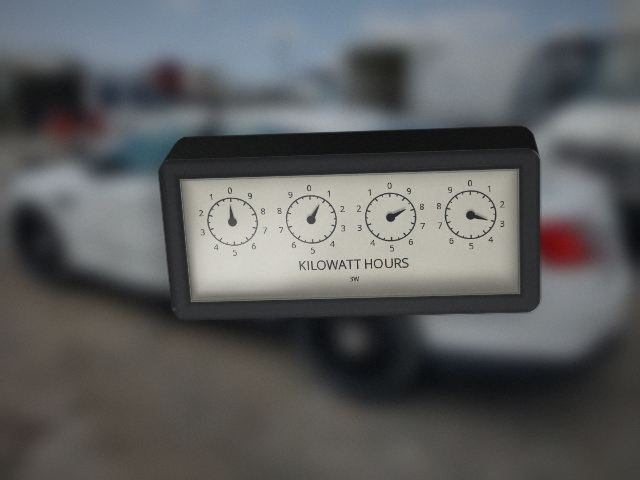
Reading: 83 kWh
